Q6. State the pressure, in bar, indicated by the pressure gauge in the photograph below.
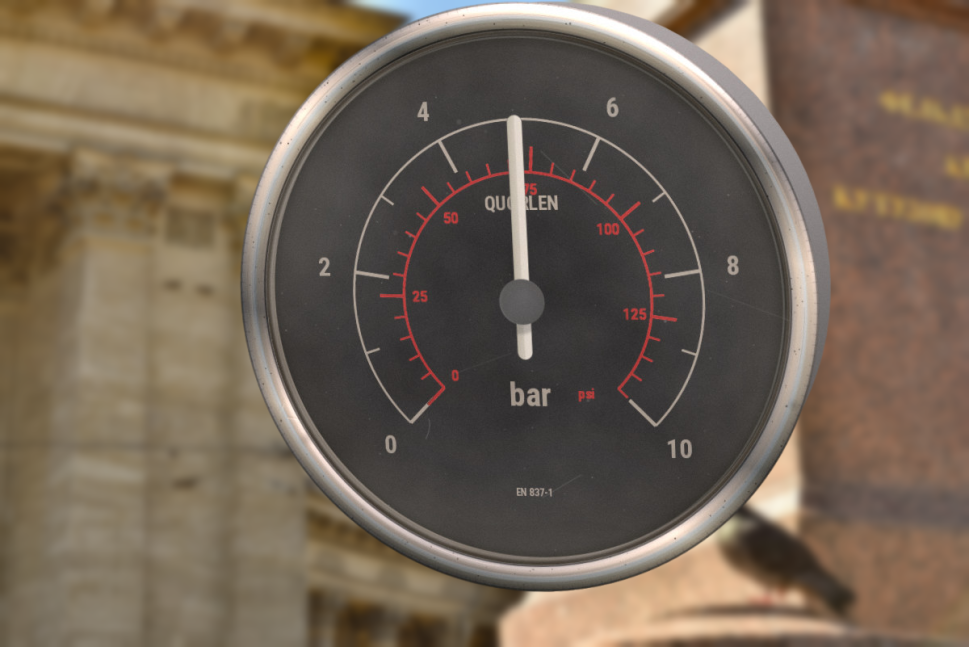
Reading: 5 bar
